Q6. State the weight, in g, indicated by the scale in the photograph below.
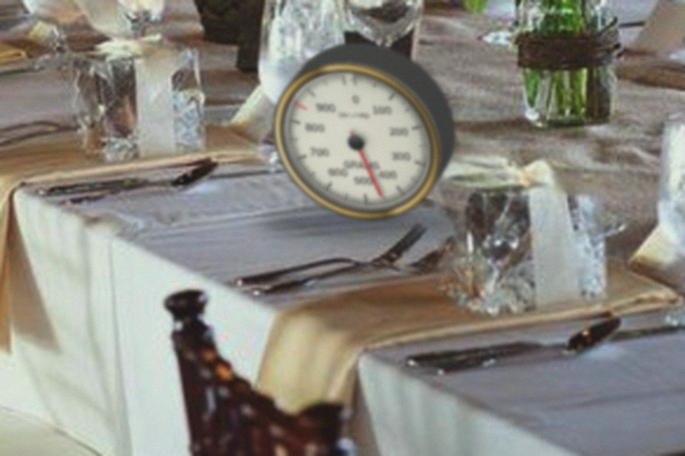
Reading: 450 g
